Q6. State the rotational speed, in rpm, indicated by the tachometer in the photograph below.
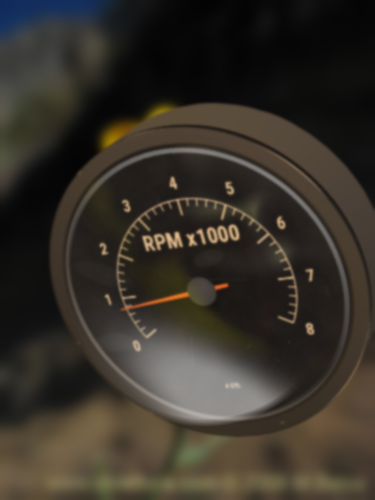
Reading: 800 rpm
